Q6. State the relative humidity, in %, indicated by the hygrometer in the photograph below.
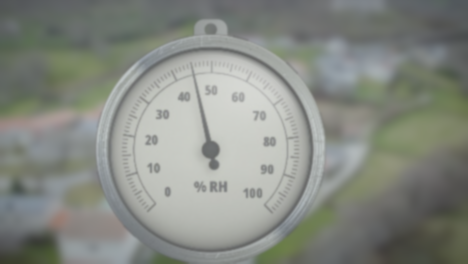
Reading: 45 %
